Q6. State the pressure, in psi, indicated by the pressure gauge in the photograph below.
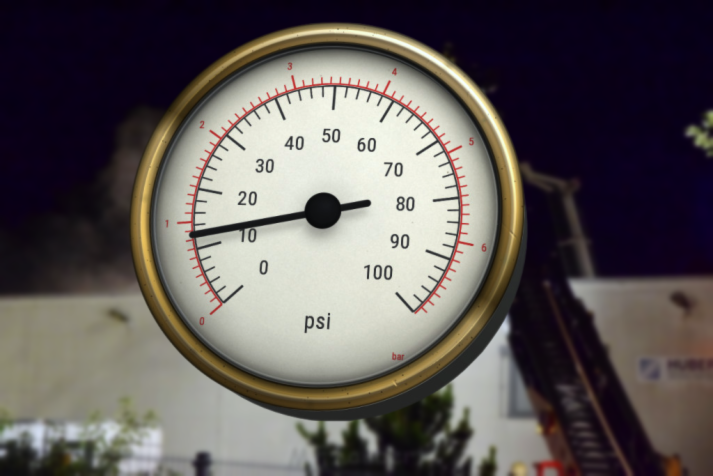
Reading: 12 psi
